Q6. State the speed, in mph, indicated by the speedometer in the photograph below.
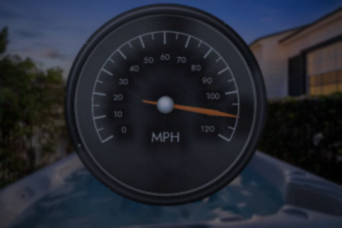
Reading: 110 mph
